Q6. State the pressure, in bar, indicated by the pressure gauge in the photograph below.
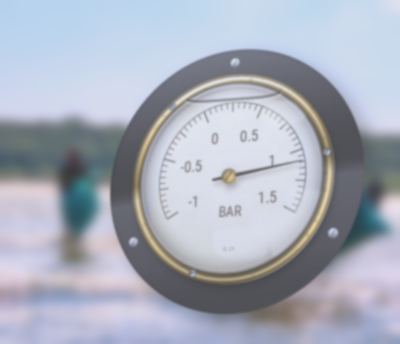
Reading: 1.1 bar
